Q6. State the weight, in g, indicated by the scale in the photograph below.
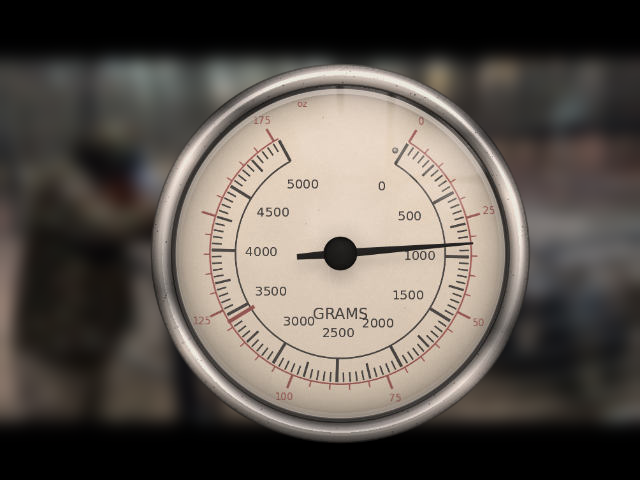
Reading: 900 g
